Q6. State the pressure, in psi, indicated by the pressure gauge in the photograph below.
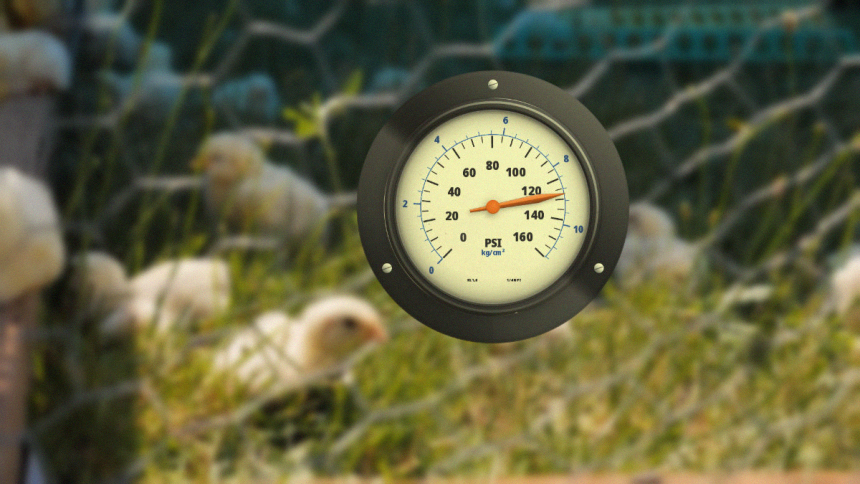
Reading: 127.5 psi
